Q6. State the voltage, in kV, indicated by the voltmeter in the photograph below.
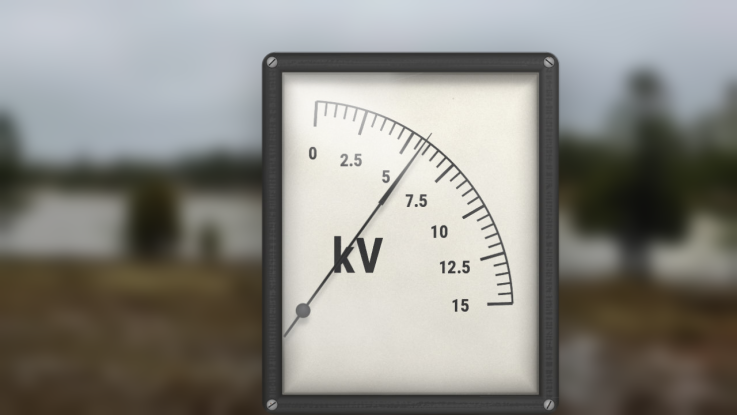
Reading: 5.75 kV
